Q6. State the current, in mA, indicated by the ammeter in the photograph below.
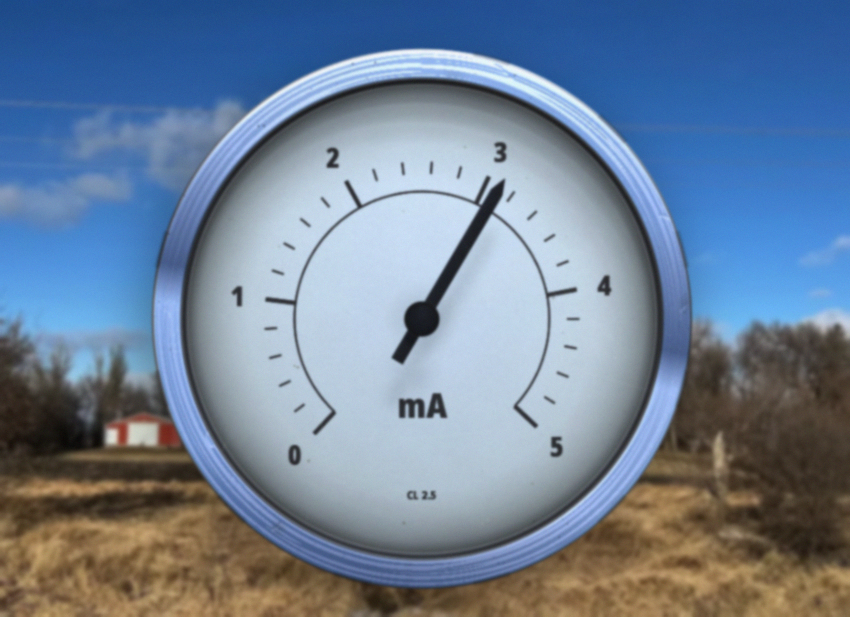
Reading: 3.1 mA
